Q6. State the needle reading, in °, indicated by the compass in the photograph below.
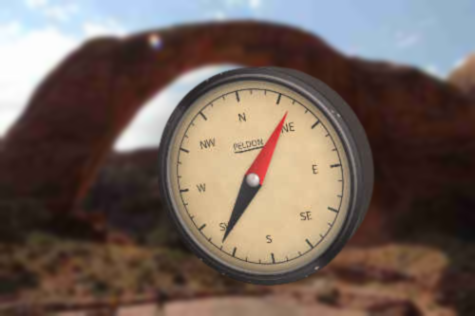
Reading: 40 °
